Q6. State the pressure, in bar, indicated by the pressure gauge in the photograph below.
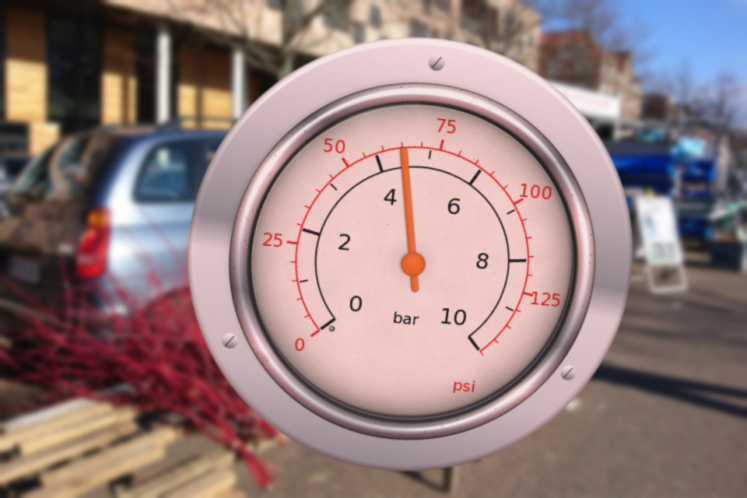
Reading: 4.5 bar
